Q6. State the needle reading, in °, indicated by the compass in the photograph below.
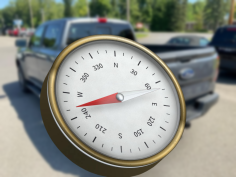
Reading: 250 °
